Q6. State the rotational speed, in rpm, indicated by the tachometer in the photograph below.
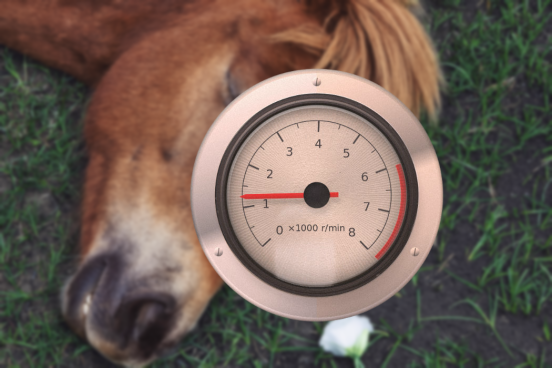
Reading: 1250 rpm
